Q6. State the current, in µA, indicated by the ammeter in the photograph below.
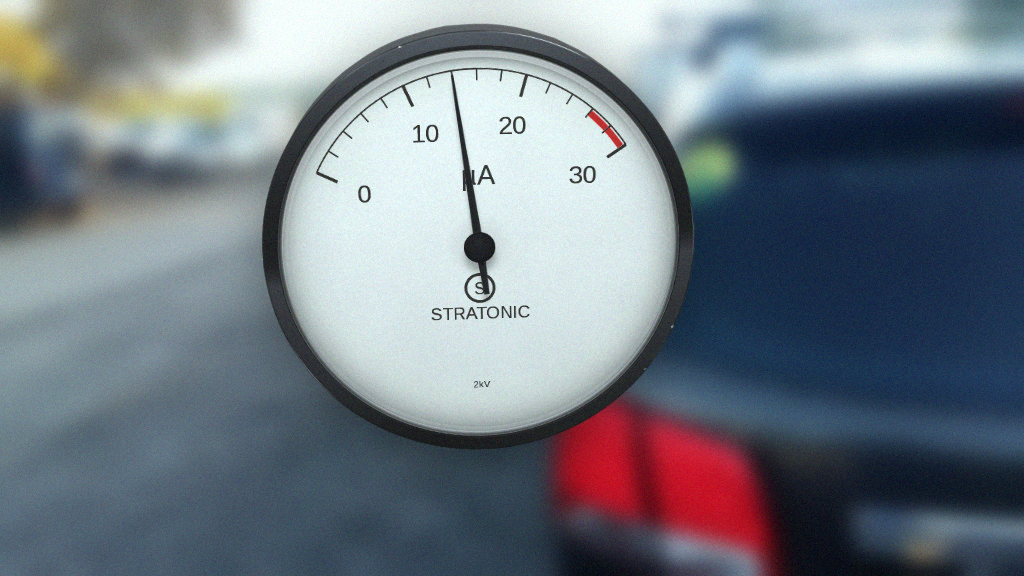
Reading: 14 µA
